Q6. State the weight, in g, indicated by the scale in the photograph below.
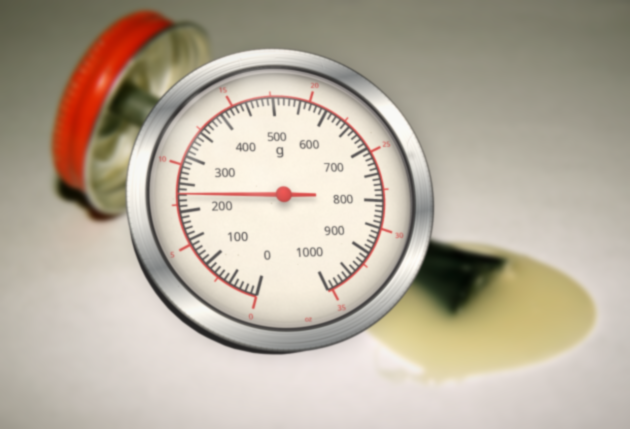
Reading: 230 g
